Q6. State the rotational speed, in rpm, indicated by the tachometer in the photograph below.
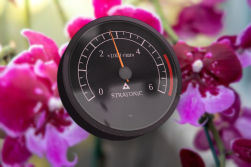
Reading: 2750 rpm
